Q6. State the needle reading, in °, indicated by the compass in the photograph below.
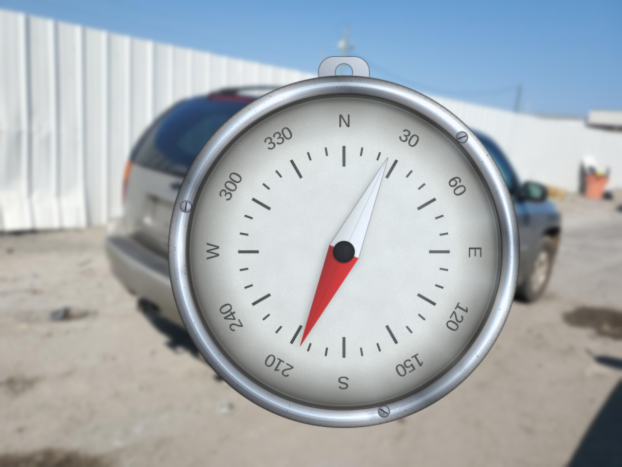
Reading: 205 °
